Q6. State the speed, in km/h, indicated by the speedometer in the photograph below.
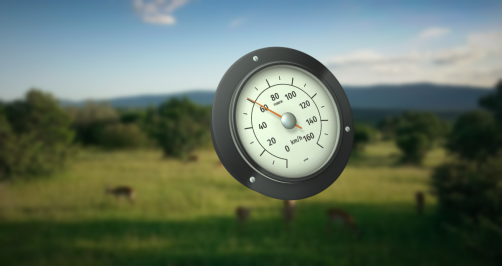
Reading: 60 km/h
